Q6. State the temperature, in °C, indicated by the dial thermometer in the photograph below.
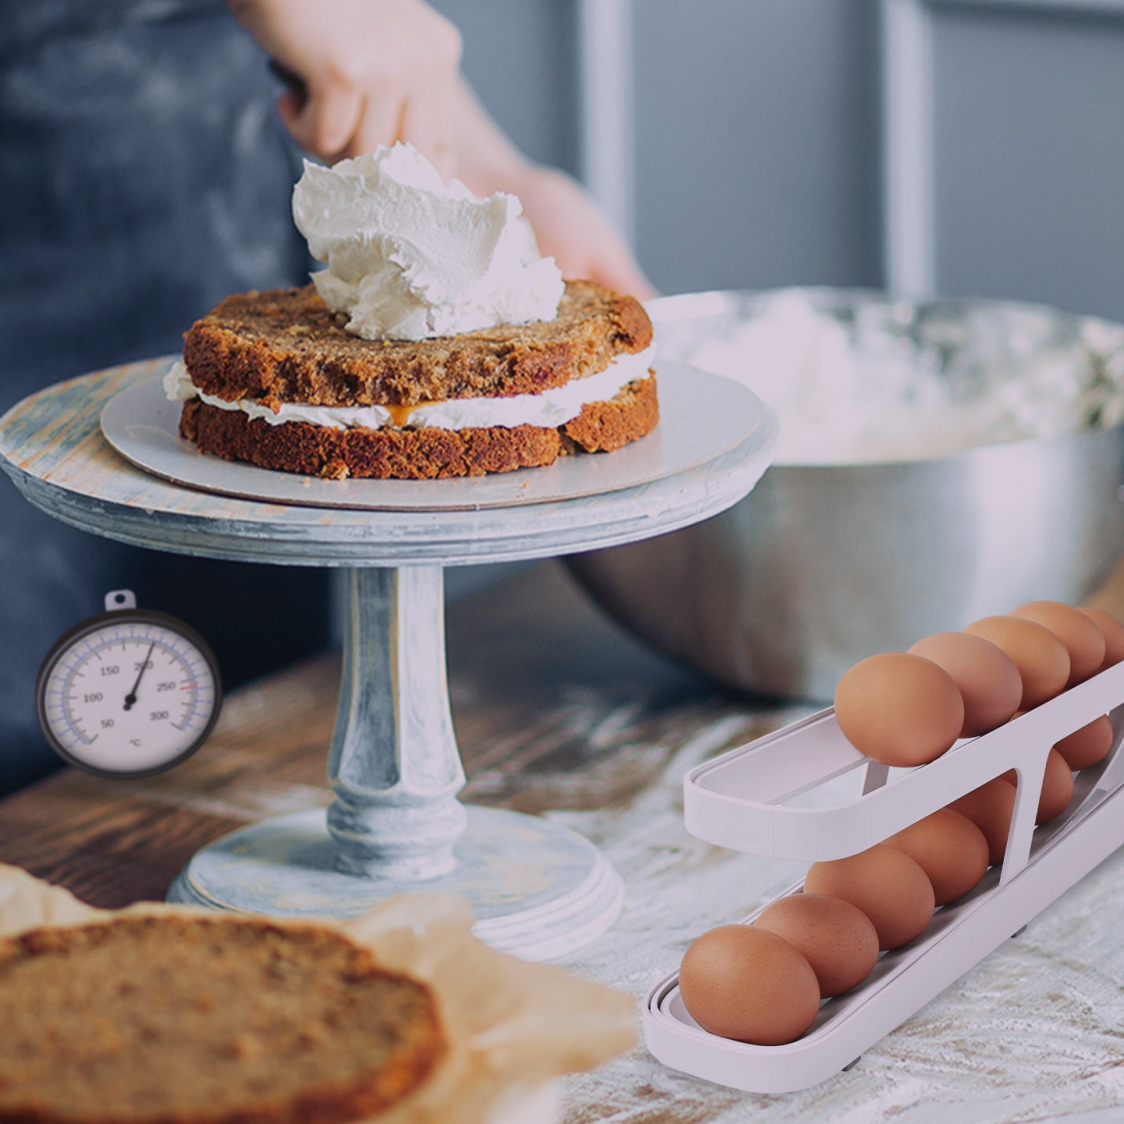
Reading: 200 °C
